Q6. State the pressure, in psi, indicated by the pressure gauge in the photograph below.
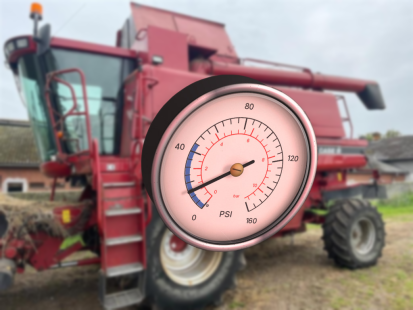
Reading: 15 psi
